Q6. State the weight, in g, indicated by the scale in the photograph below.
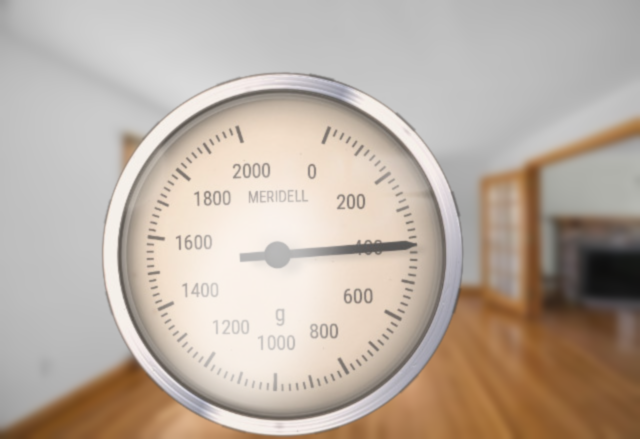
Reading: 400 g
